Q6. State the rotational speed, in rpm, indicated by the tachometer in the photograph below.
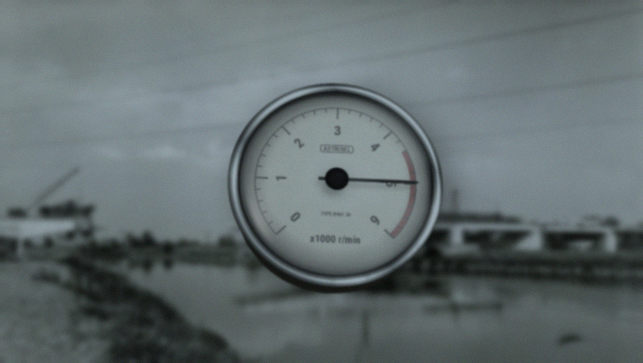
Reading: 5000 rpm
